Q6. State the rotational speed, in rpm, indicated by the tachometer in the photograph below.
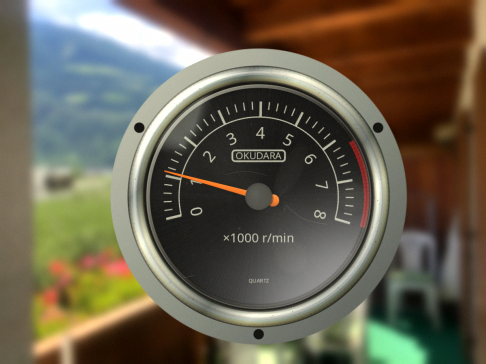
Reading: 1100 rpm
